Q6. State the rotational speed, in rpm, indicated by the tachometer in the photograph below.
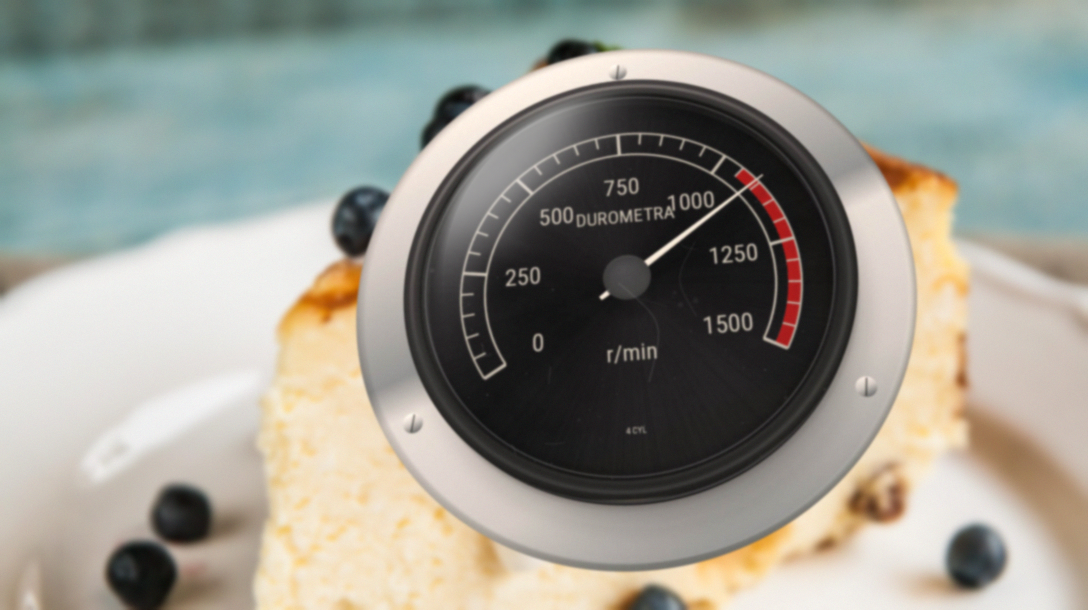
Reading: 1100 rpm
